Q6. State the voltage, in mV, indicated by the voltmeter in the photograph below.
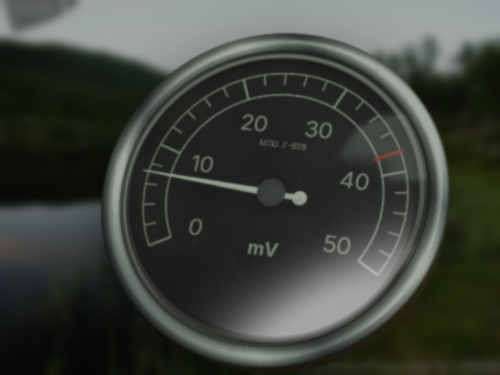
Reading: 7 mV
